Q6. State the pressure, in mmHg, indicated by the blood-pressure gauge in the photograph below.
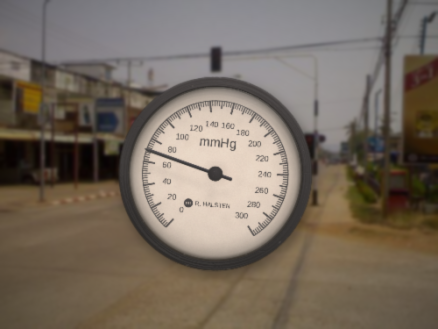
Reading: 70 mmHg
